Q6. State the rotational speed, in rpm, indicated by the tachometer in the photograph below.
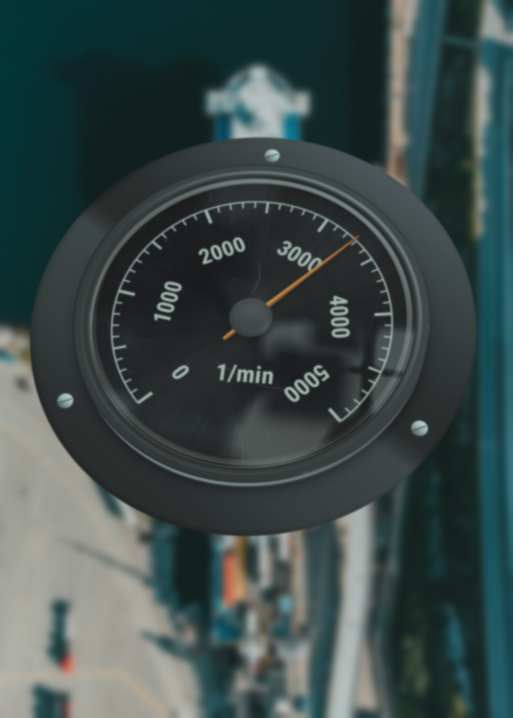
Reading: 3300 rpm
